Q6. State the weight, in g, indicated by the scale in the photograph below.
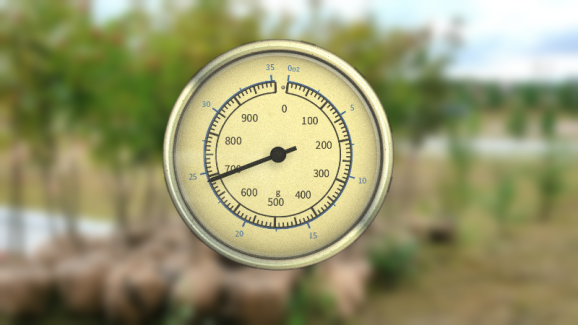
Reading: 690 g
